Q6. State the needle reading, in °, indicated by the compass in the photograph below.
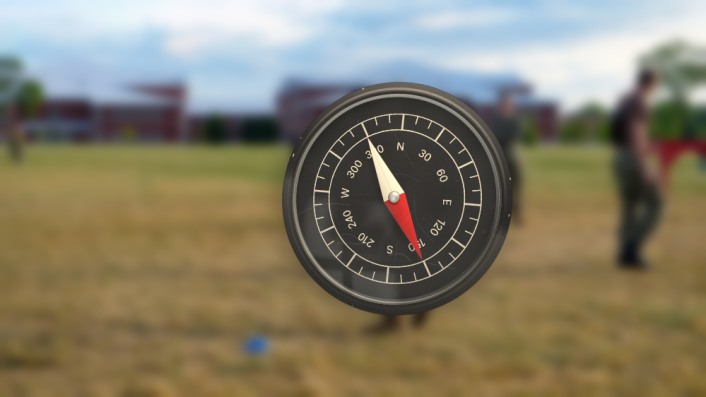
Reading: 150 °
